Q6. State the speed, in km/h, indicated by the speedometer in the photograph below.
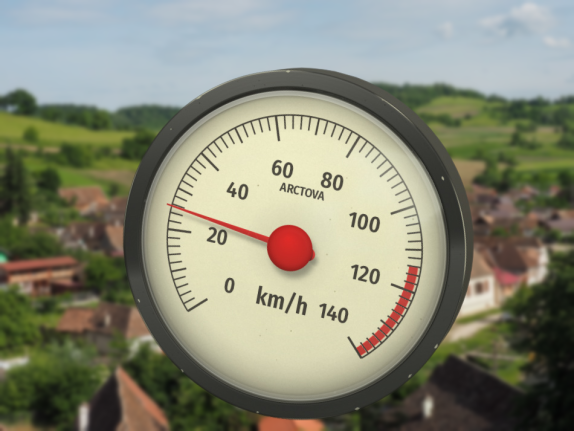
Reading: 26 km/h
